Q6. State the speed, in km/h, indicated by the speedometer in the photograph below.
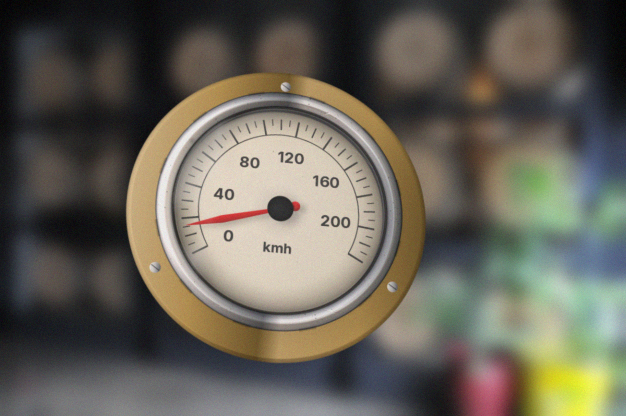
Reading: 15 km/h
